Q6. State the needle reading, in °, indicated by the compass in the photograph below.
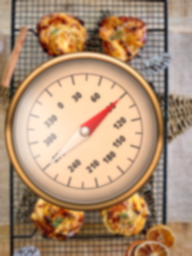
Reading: 90 °
